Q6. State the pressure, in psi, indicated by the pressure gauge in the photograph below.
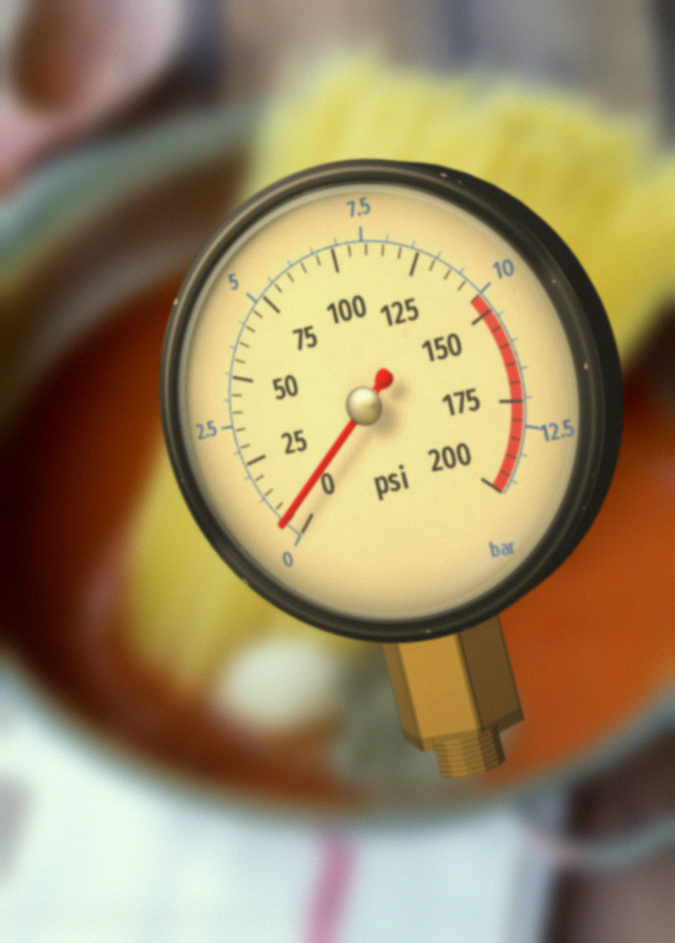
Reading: 5 psi
